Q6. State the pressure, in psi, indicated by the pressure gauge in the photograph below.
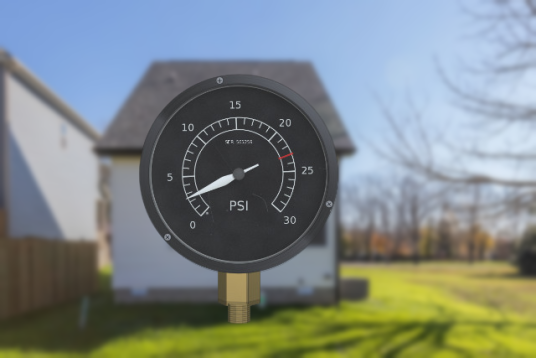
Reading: 2.5 psi
